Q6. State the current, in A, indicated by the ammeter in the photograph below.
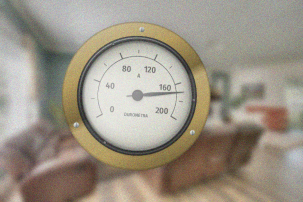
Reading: 170 A
